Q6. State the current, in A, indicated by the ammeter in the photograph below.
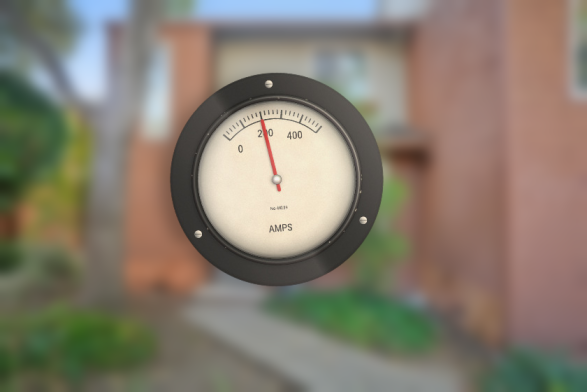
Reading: 200 A
